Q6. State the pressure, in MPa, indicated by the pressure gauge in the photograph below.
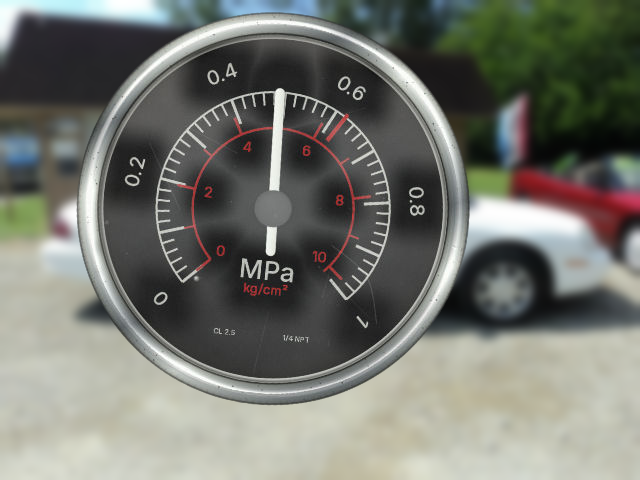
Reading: 0.49 MPa
